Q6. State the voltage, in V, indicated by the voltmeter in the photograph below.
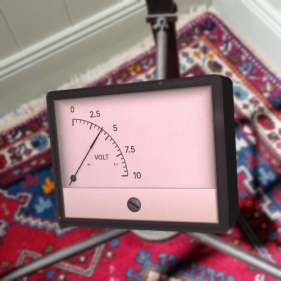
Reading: 4 V
